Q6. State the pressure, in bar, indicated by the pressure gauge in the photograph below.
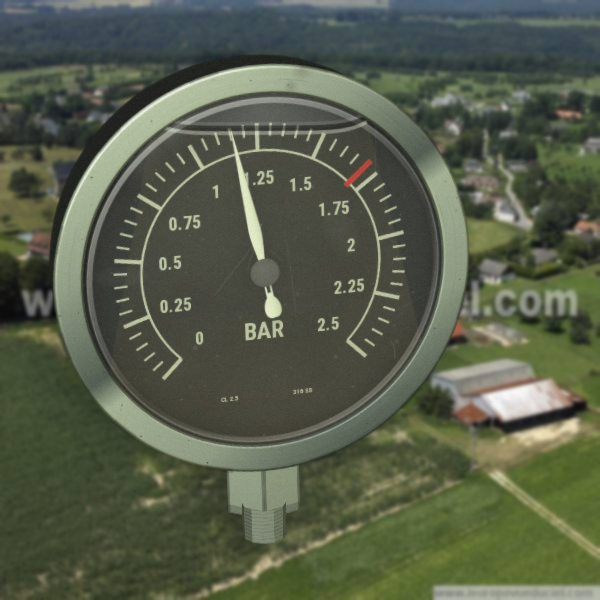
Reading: 1.15 bar
